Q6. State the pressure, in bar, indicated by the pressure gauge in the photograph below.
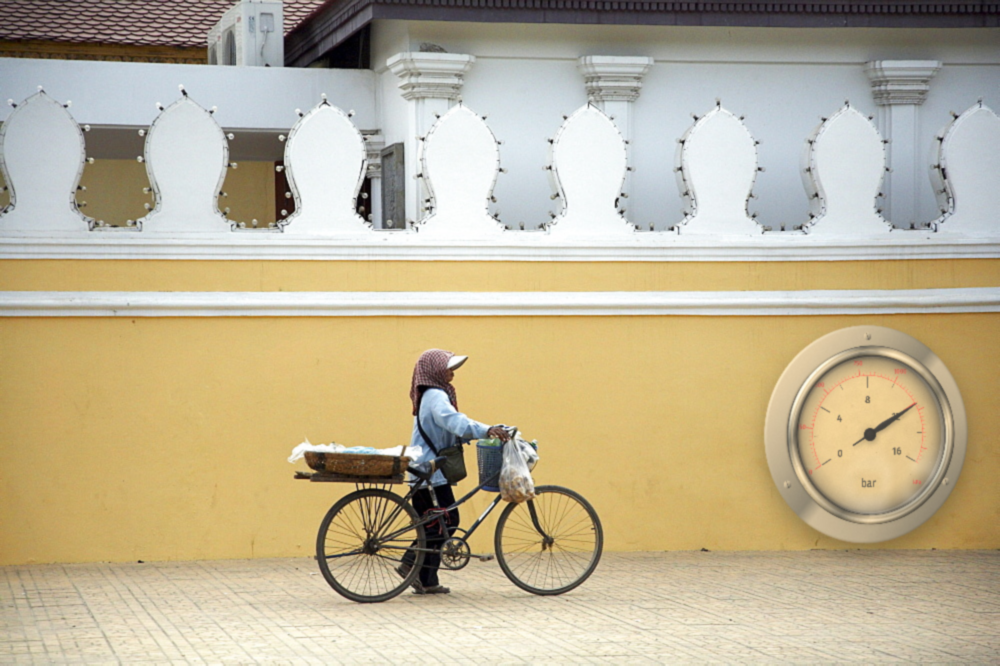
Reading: 12 bar
